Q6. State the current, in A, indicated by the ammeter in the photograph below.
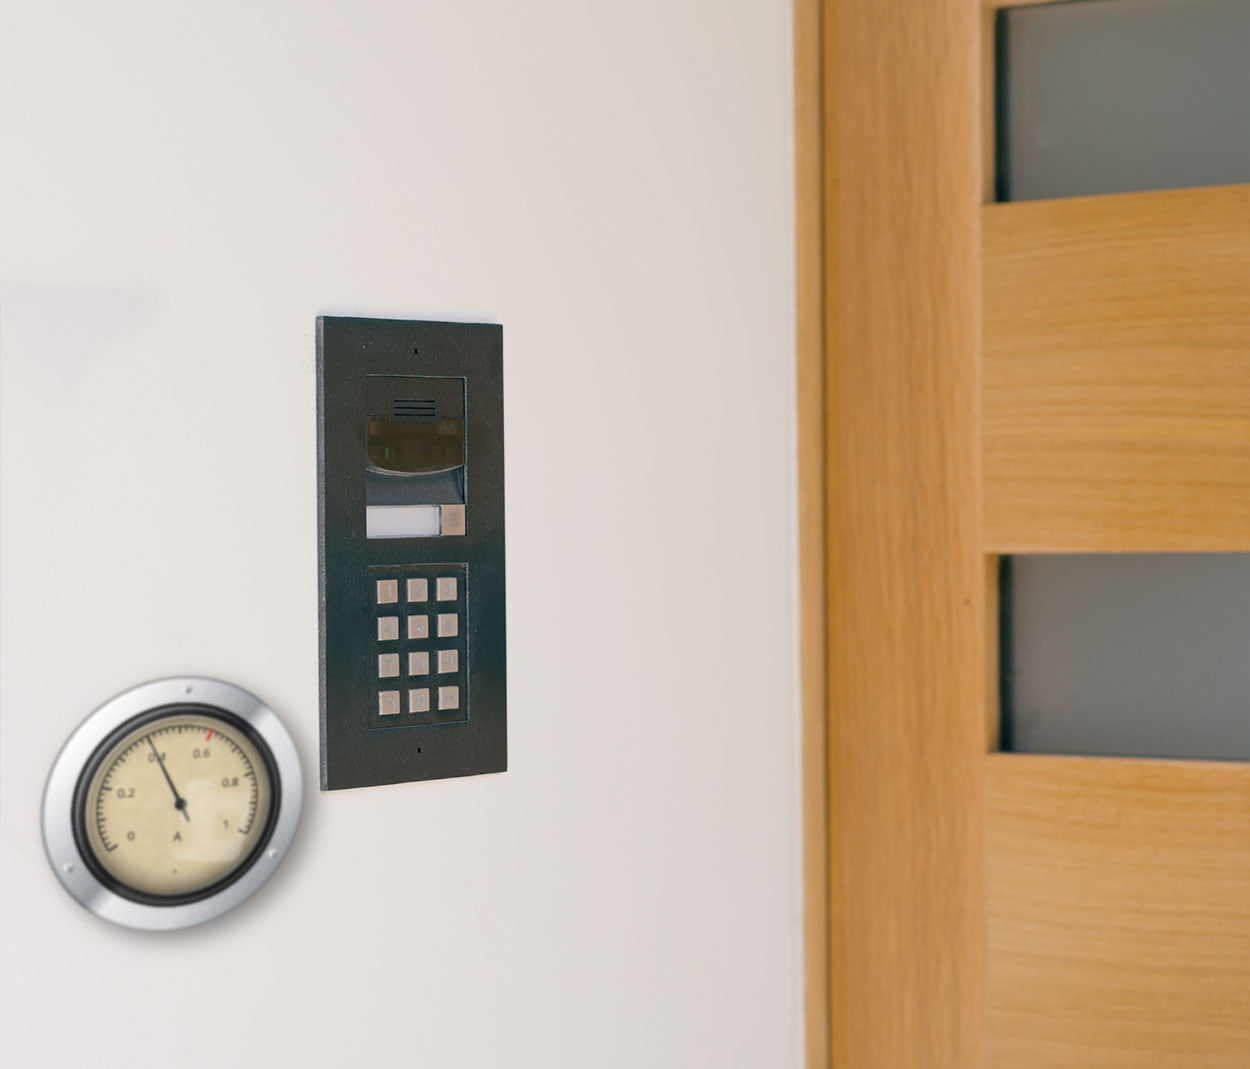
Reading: 0.4 A
